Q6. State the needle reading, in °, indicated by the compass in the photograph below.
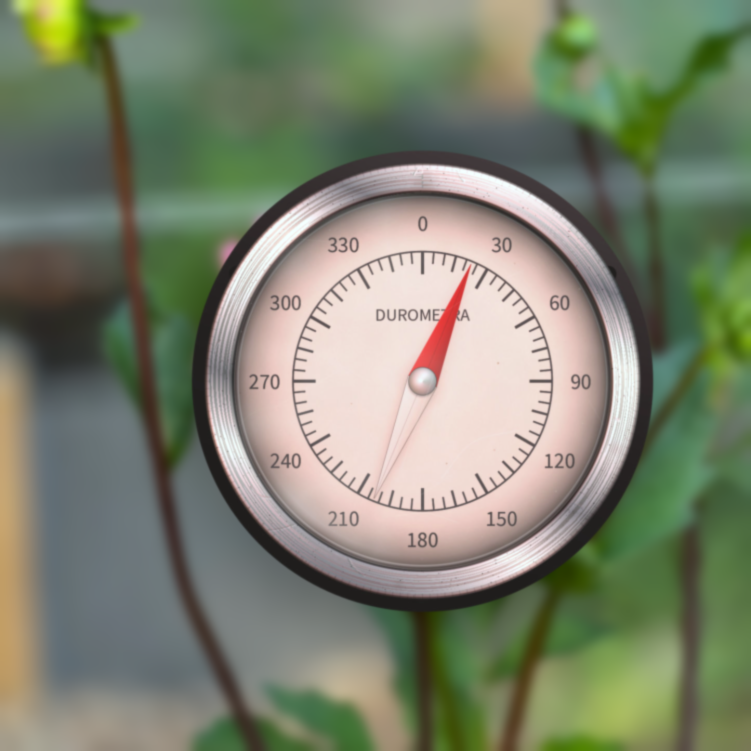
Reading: 22.5 °
